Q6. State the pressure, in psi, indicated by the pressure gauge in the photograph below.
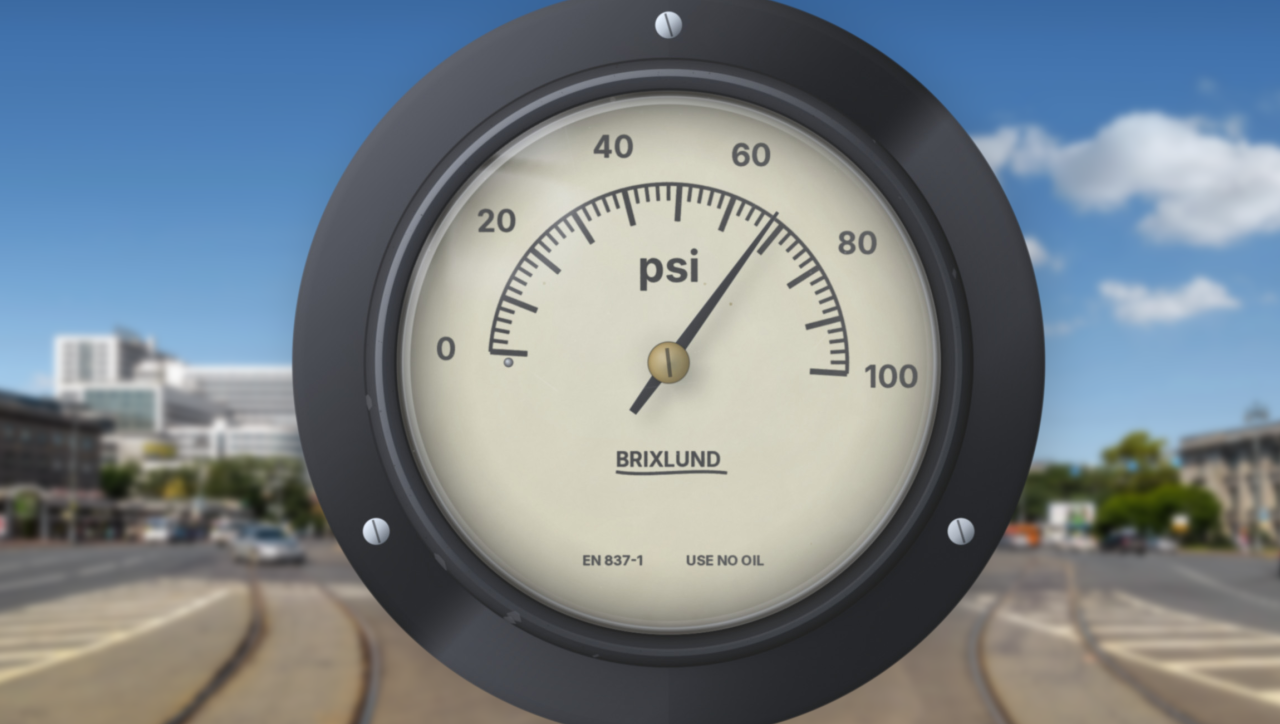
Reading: 68 psi
